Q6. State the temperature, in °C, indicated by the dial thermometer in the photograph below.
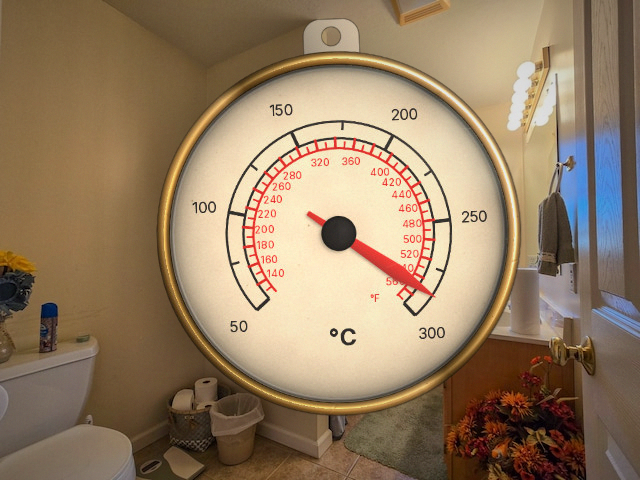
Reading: 287.5 °C
